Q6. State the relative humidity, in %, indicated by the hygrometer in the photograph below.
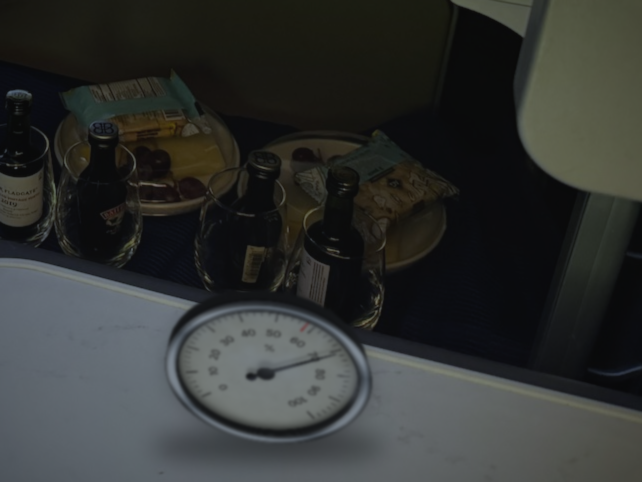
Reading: 70 %
